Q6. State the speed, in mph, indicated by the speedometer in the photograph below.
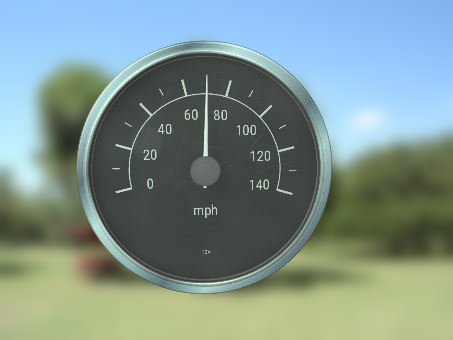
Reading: 70 mph
